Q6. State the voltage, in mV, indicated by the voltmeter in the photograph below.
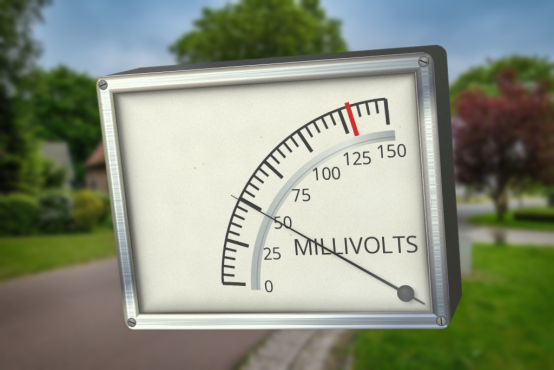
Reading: 50 mV
